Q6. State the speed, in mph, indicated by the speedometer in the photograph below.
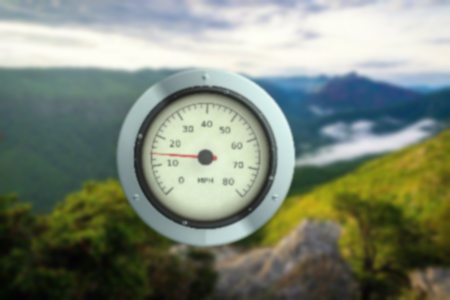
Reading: 14 mph
